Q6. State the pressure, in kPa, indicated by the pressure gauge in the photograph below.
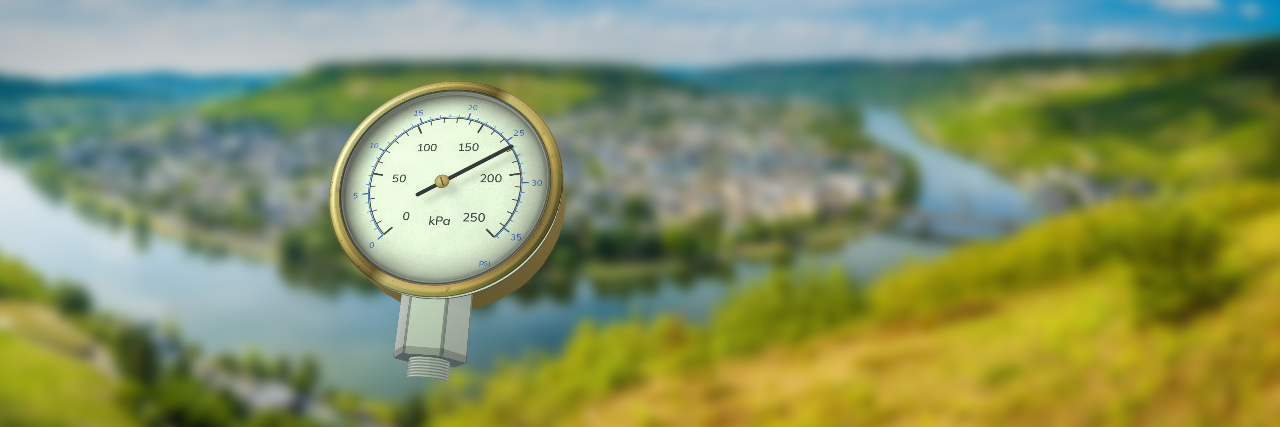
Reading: 180 kPa
